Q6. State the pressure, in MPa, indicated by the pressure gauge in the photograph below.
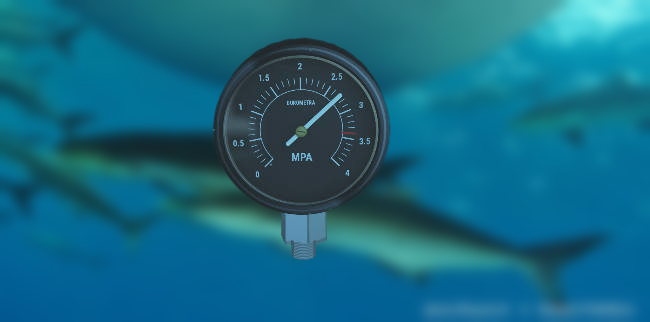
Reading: 2.7 MPa
